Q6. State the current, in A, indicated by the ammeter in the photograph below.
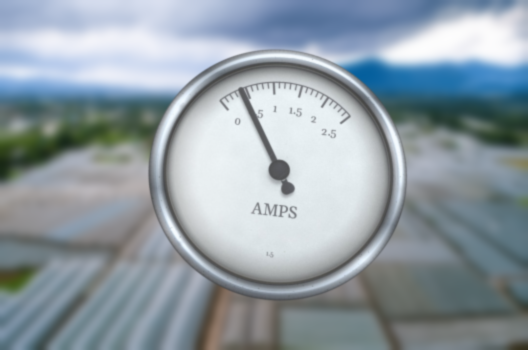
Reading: 0.4 A
